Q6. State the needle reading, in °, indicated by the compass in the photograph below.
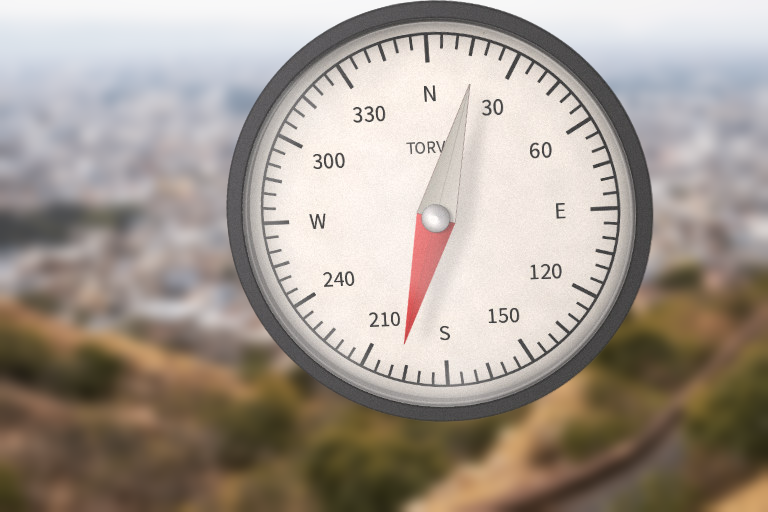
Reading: 197.5 °
